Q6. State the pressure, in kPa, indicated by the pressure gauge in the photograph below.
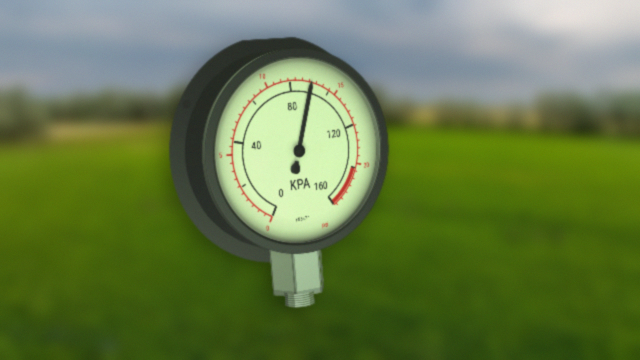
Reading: 90 kPa
